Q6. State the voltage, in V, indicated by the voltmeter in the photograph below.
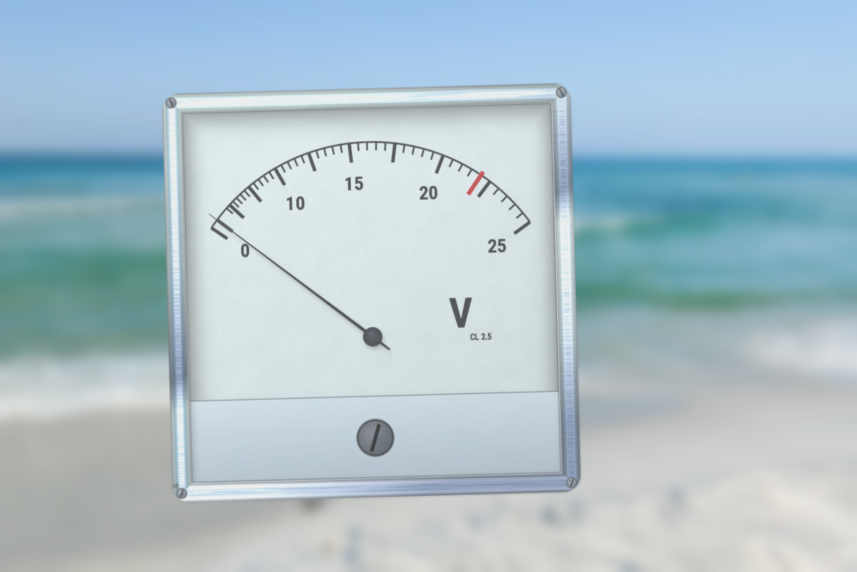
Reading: 2.5 V
